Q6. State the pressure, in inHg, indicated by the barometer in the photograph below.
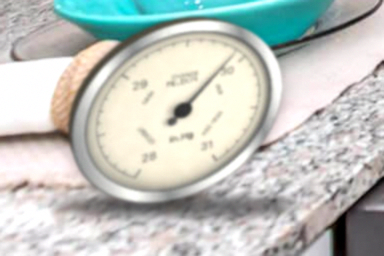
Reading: 29.9 inHg
